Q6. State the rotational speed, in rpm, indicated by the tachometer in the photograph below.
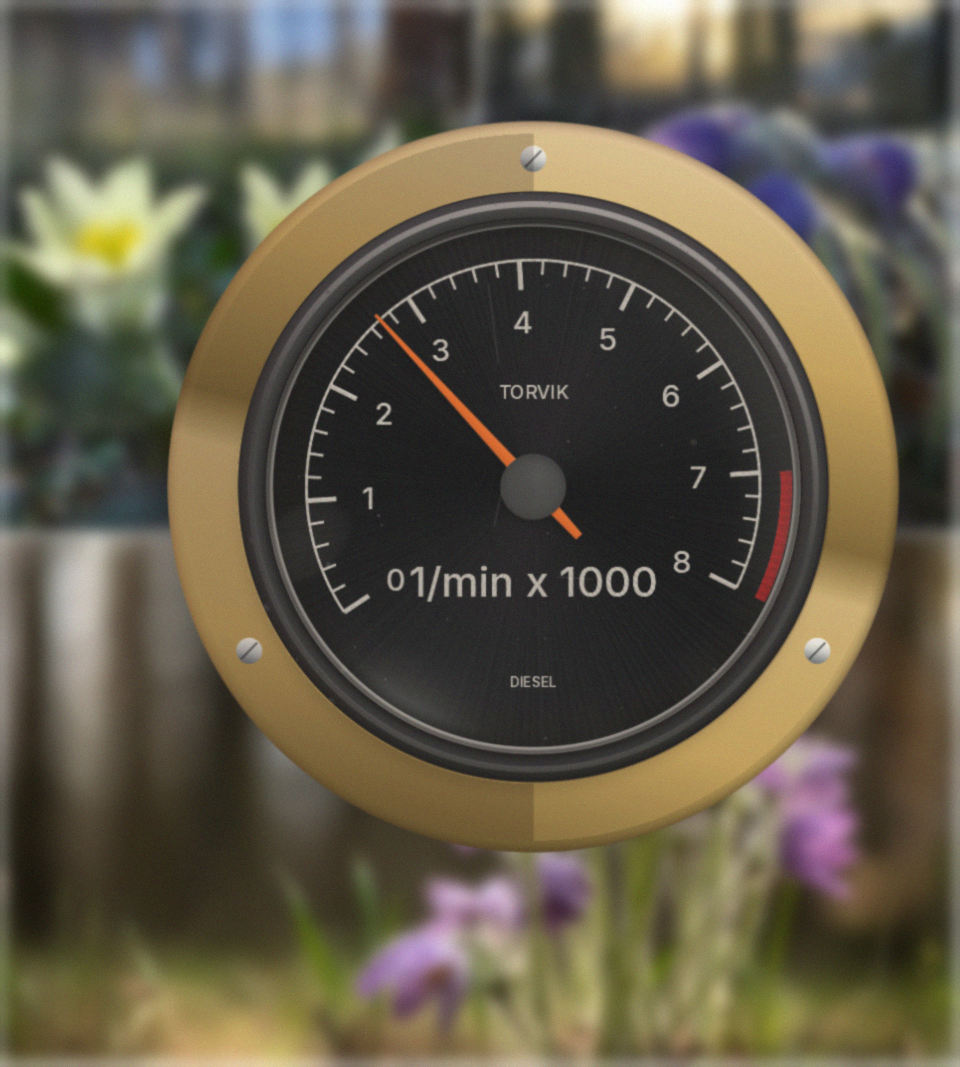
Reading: 2700 rpm
